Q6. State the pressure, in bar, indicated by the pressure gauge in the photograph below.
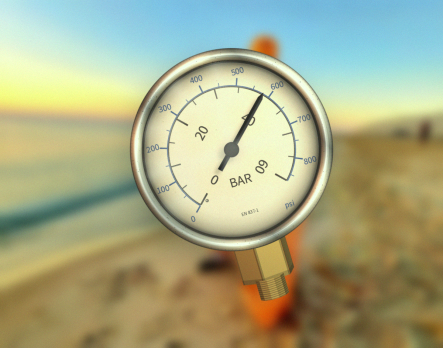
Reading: 40 bar
